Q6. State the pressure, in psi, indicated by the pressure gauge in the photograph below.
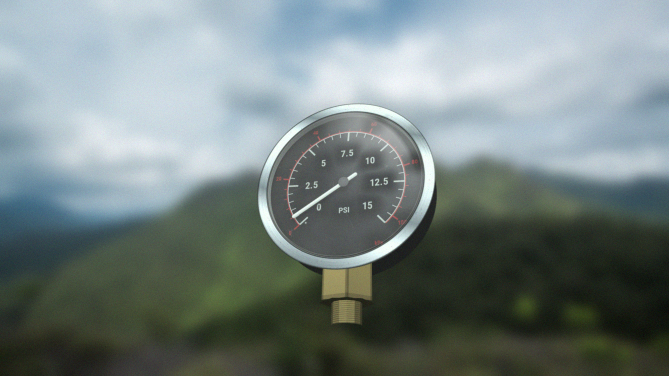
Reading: 0.5 psi
